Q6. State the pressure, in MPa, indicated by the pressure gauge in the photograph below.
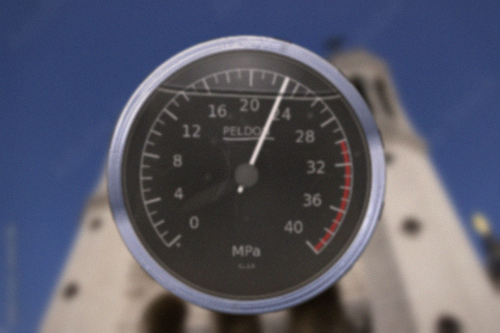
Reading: 23 MPa
